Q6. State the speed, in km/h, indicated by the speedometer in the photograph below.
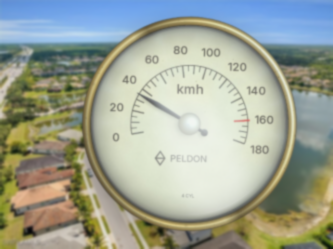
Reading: 35 km/h
